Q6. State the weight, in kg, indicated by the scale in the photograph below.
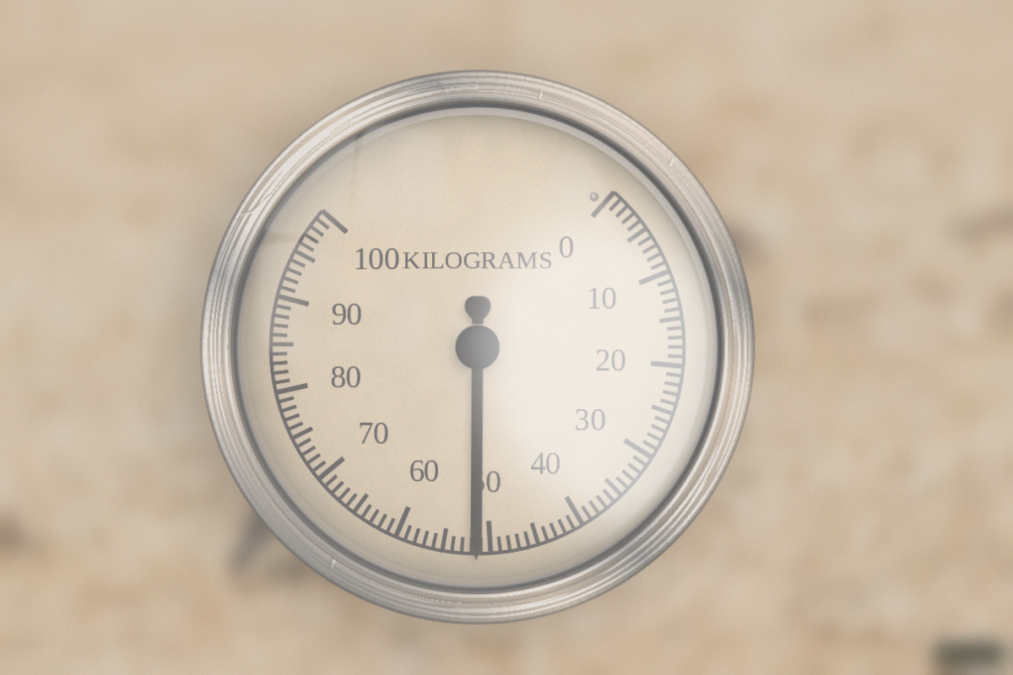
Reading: 51.5 kg
